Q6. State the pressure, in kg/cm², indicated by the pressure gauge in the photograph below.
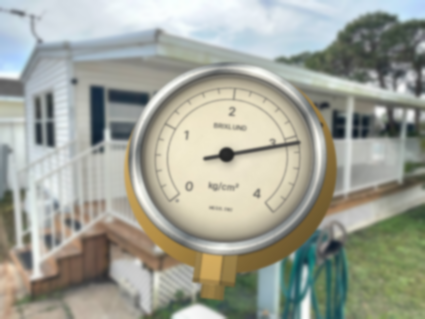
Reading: 3.1 kg/cm²
